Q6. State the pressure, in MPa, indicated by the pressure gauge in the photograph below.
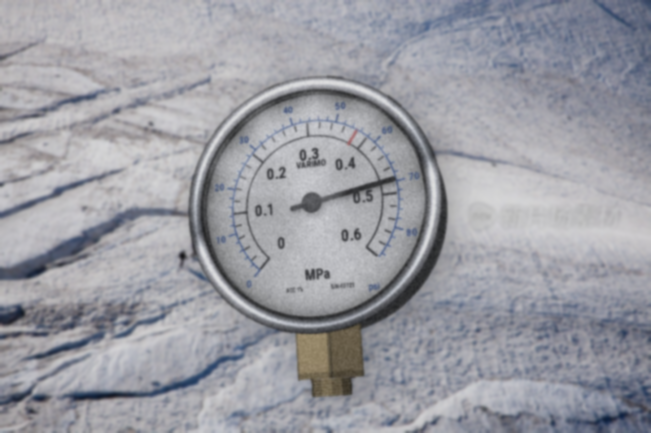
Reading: 0.48 MPa
